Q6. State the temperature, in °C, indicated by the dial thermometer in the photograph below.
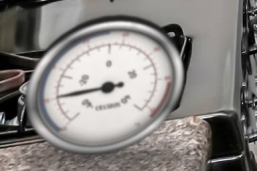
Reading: -28 °C
